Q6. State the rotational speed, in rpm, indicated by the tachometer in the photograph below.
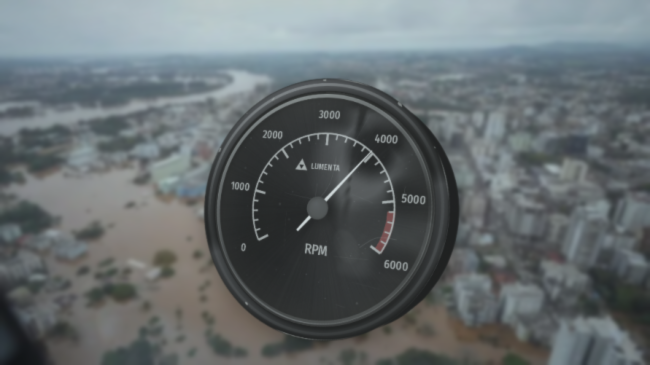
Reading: 4000 rpm
